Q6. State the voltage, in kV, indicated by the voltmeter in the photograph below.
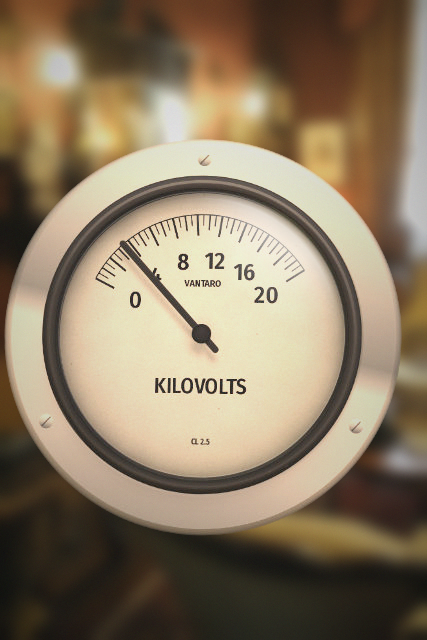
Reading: 3.5 kV
